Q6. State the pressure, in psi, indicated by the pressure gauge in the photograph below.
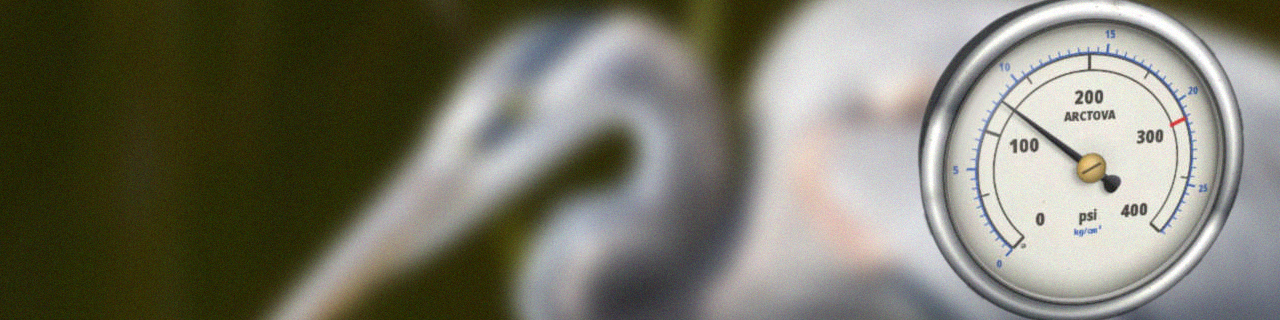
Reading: 125 psi
